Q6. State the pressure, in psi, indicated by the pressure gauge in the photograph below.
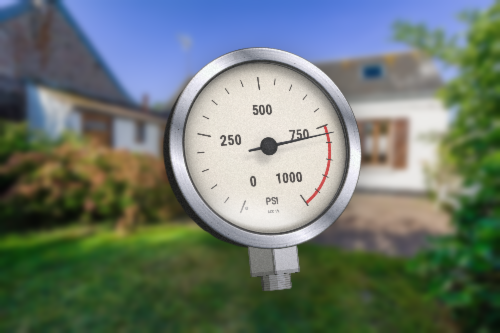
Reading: 775 psi
